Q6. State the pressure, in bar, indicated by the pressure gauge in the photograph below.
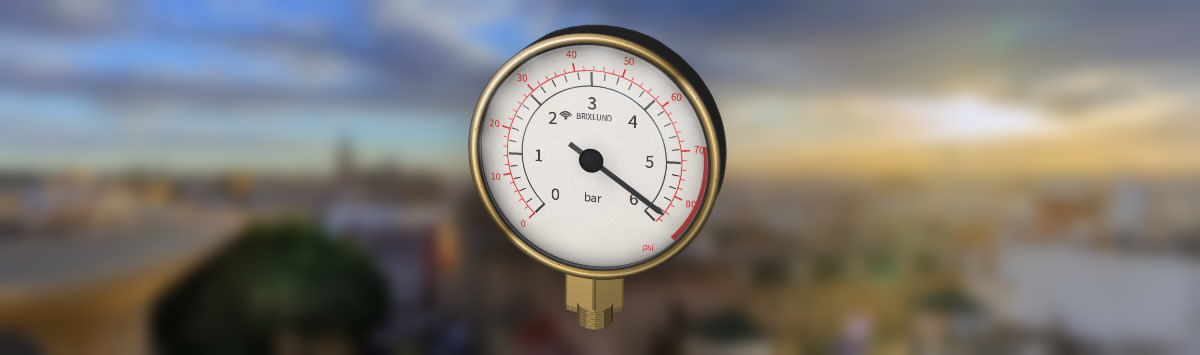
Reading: 5.8 bar
